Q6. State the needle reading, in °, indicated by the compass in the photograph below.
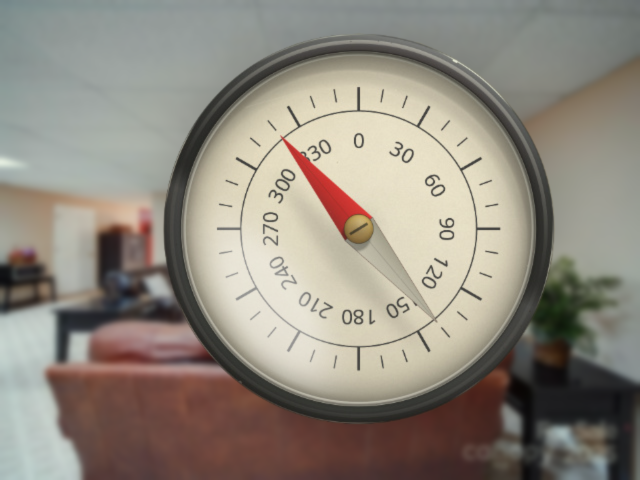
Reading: 320 °
